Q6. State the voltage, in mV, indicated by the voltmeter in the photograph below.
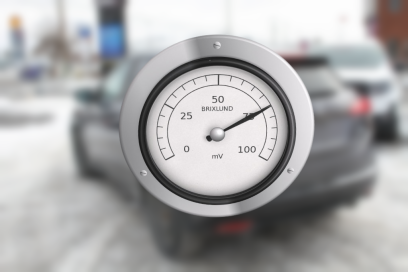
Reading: 75 mV
